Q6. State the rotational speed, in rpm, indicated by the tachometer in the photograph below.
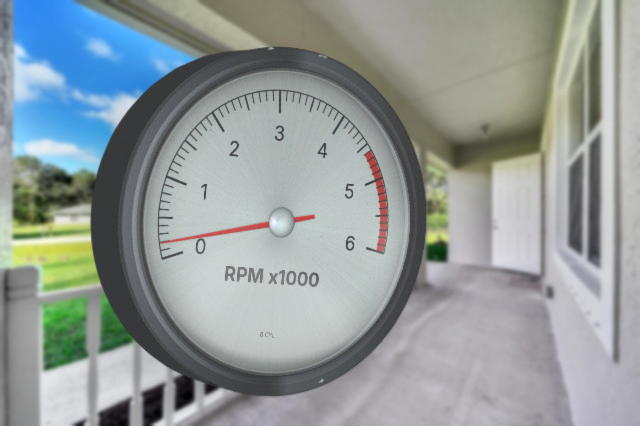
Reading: 200 rpm
